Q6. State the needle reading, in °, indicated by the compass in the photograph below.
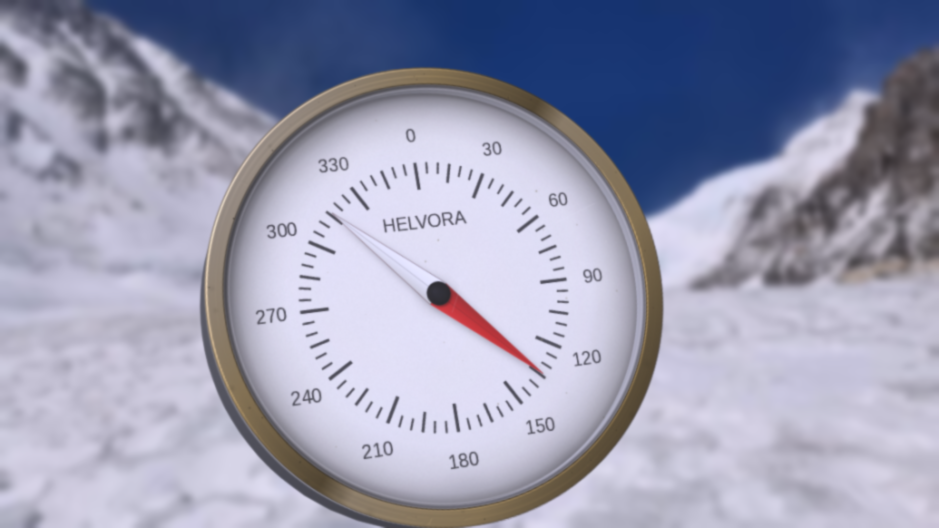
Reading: 135 °
